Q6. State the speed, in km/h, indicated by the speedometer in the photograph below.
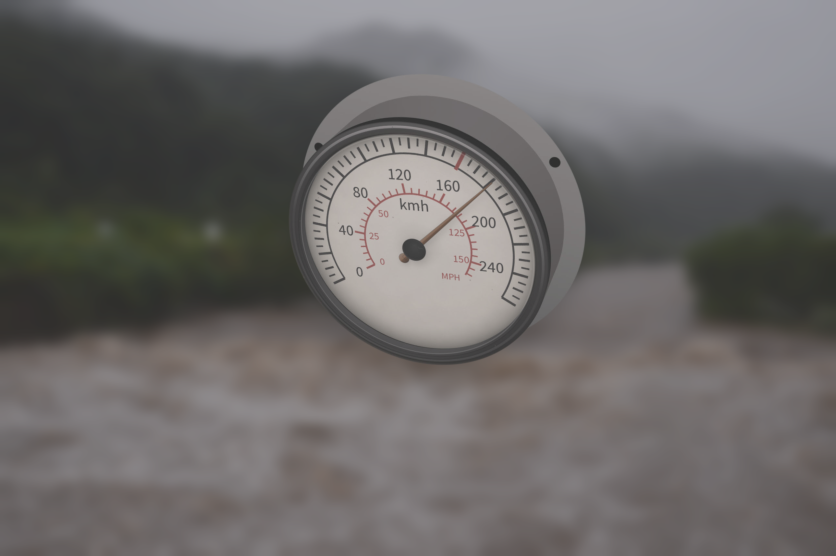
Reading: 180 km/h
